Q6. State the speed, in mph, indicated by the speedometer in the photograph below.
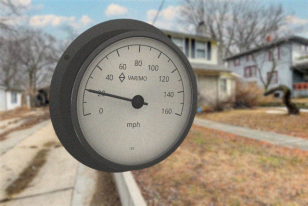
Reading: 20 mph
